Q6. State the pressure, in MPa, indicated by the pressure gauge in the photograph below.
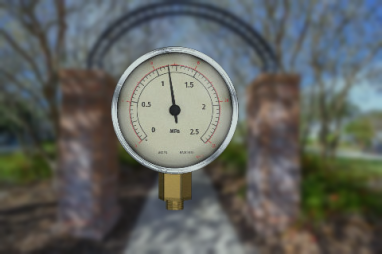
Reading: 1.15 MPa
